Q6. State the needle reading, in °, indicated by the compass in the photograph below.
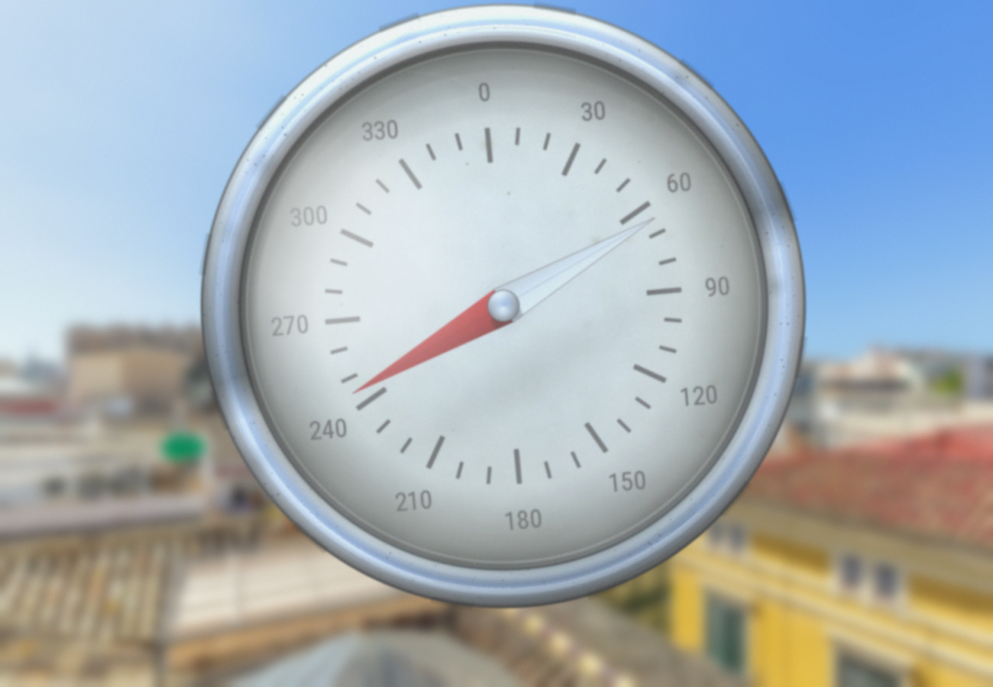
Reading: 245 °
